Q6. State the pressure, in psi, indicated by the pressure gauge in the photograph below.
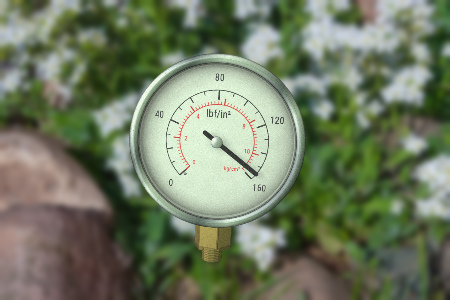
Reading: 155 psi
